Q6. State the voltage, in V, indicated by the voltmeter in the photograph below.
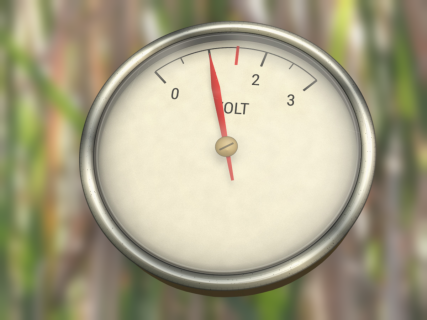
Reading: 1 V
